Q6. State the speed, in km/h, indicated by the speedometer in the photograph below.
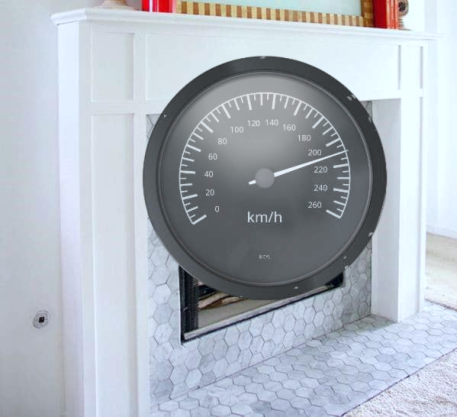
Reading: 210 km/h
